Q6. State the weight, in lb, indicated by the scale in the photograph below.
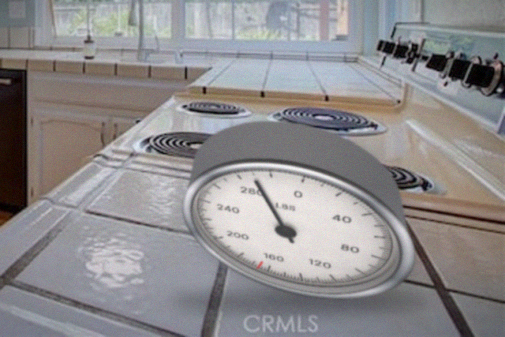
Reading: 290 lb
